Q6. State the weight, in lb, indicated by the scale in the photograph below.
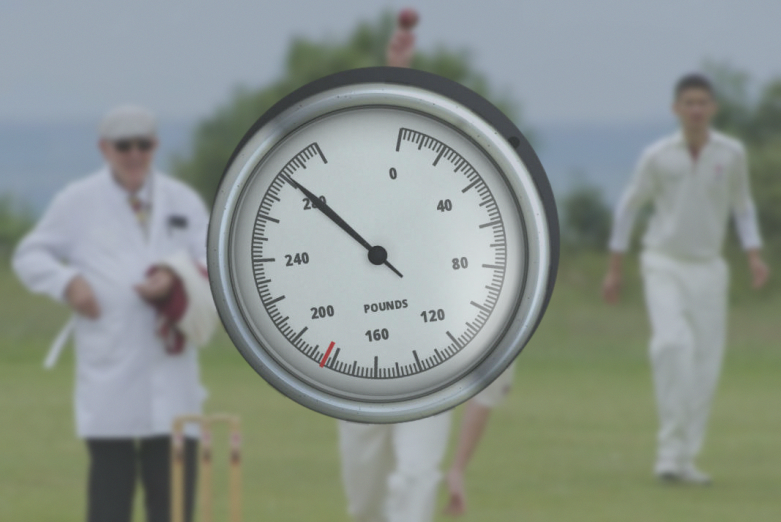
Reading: 282 lb
